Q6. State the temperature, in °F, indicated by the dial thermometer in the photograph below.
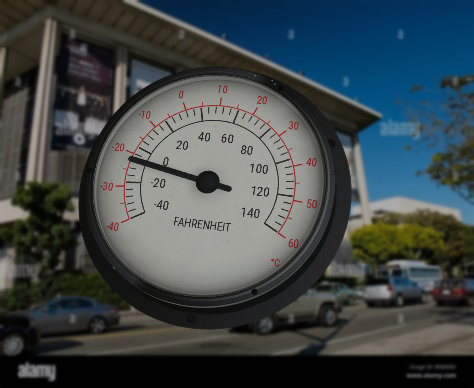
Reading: -8 °F
